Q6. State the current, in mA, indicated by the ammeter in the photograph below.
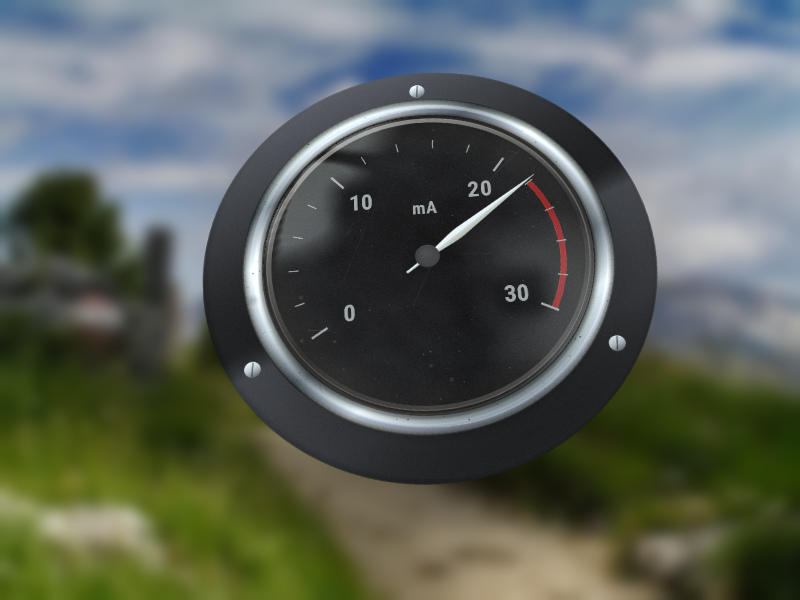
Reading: 22 mA
